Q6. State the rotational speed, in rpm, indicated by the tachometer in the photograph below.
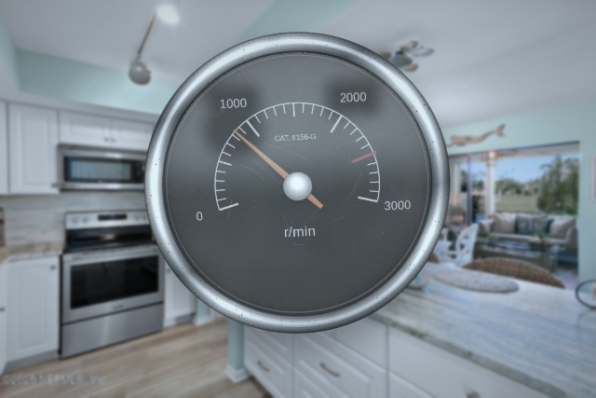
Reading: 850 rpm
